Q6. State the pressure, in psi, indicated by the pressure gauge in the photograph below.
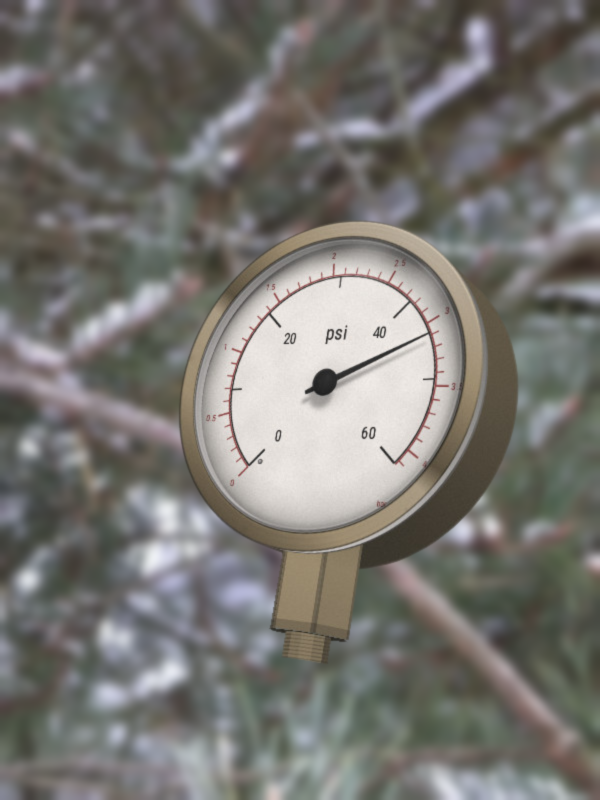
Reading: 45 psi
